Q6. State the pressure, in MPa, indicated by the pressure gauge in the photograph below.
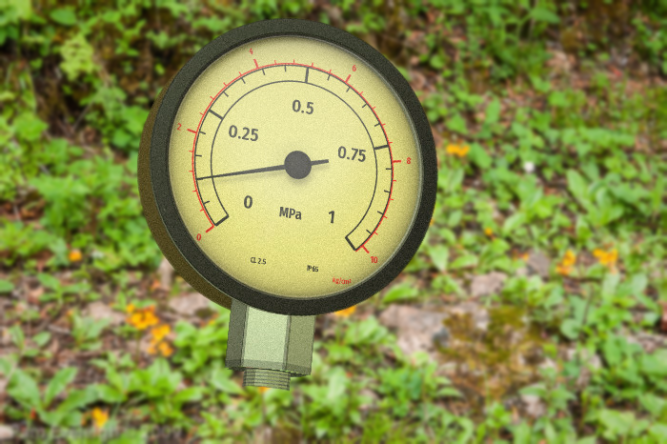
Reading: 0.1 MPa
